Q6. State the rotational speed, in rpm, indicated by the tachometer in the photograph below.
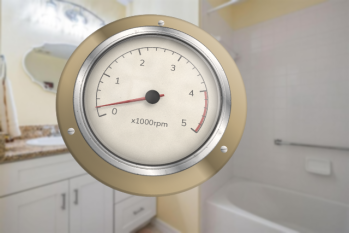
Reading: 200 rpm
